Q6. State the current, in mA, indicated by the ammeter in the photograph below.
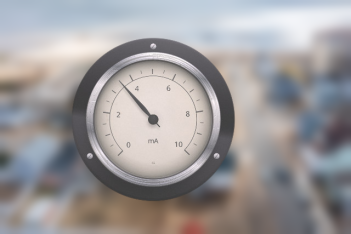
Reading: 3.5 mA
